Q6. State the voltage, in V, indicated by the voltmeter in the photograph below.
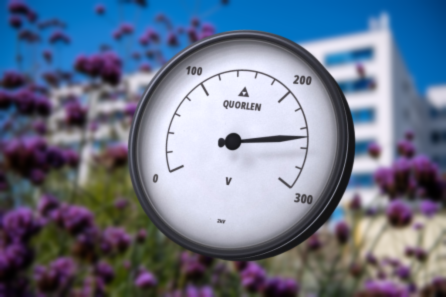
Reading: 250 V
